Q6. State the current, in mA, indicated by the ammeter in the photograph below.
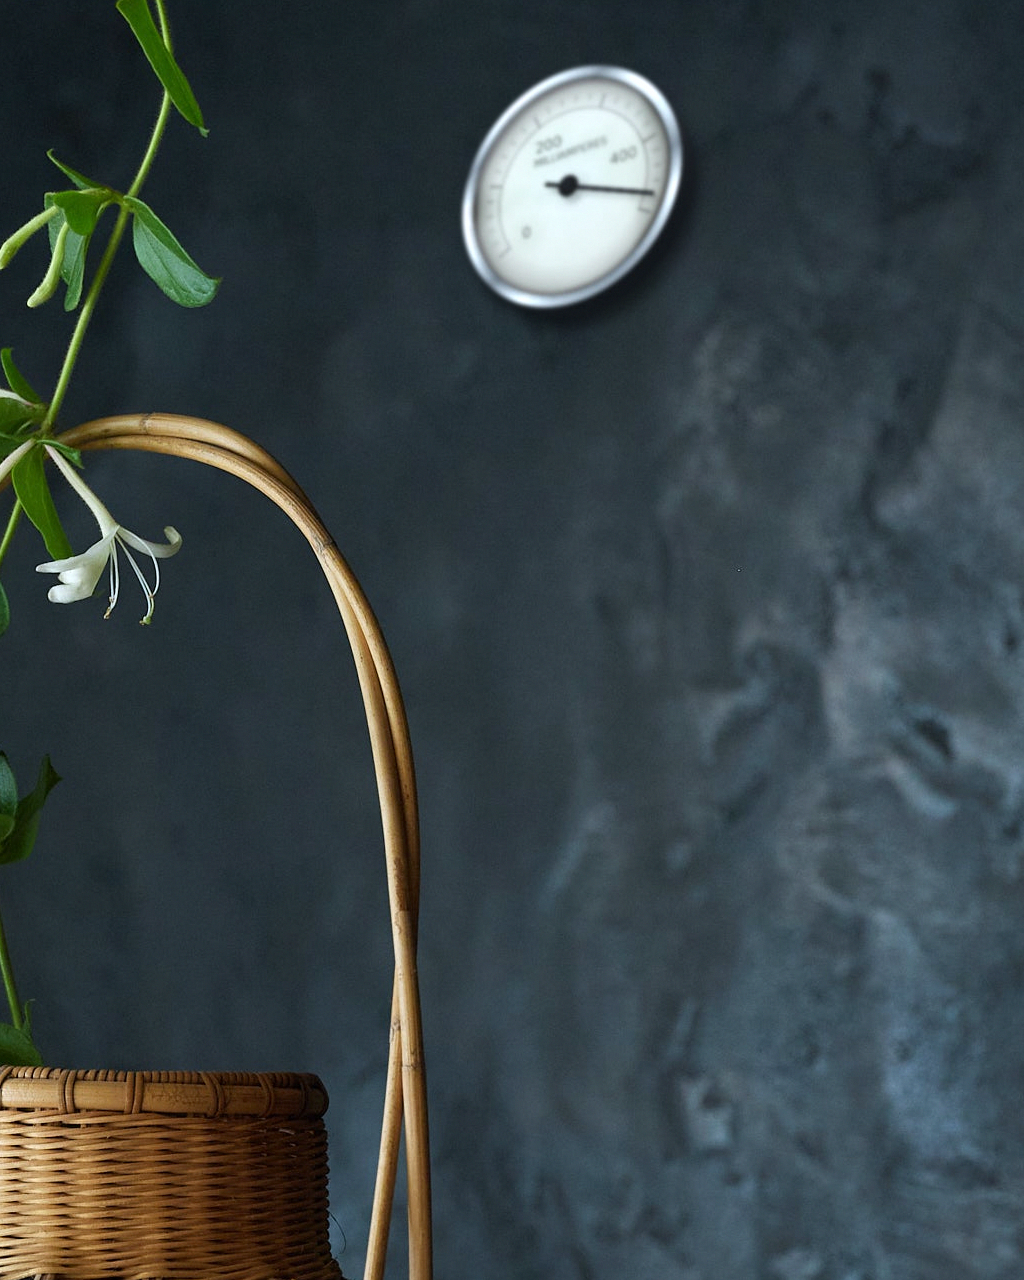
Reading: 480 mA
